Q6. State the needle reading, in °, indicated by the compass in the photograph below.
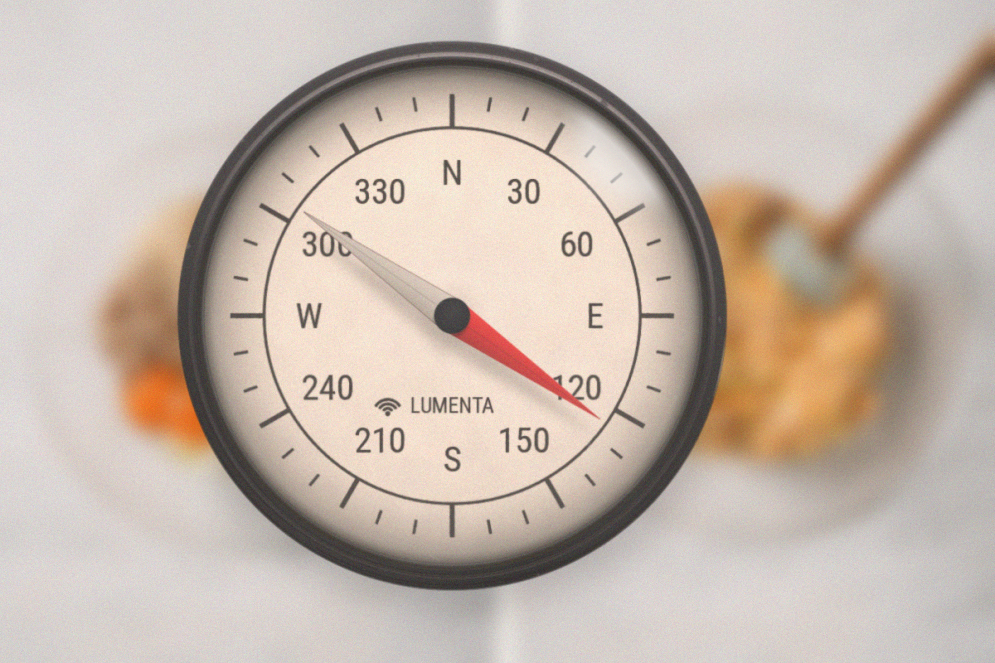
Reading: 125 °
